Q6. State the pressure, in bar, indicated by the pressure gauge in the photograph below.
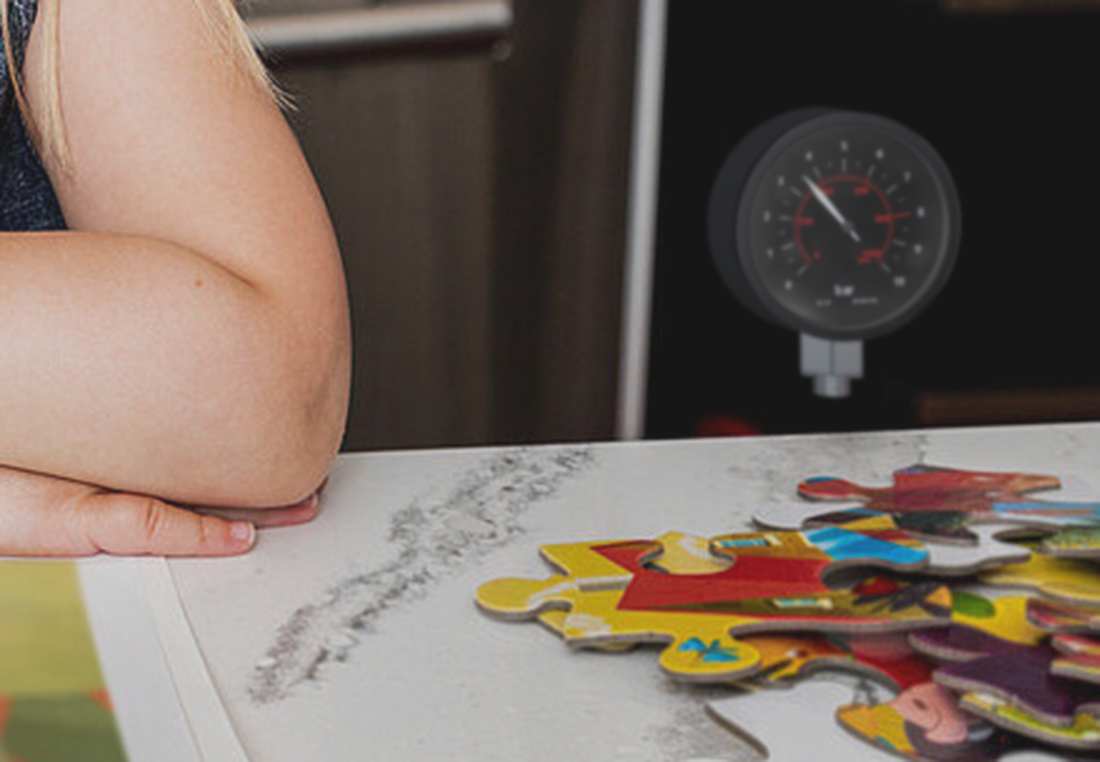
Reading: 3.5 bar
